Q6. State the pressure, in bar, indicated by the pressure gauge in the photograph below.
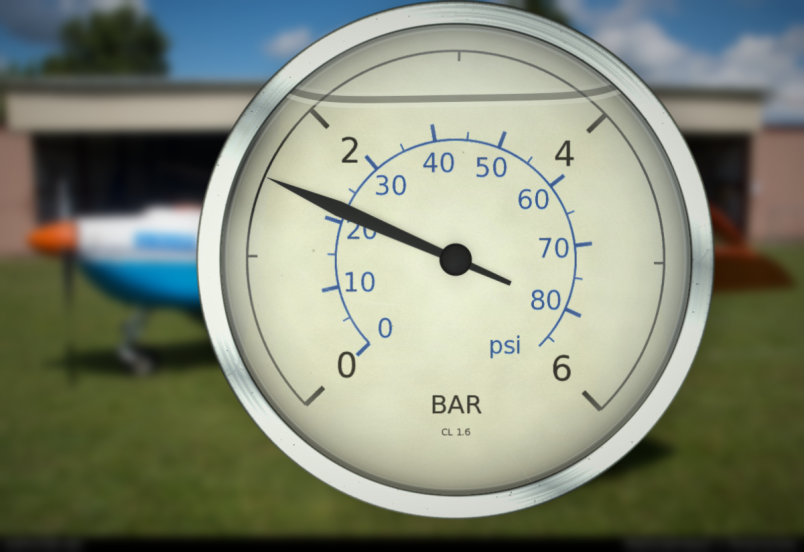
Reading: 1.5 bar
